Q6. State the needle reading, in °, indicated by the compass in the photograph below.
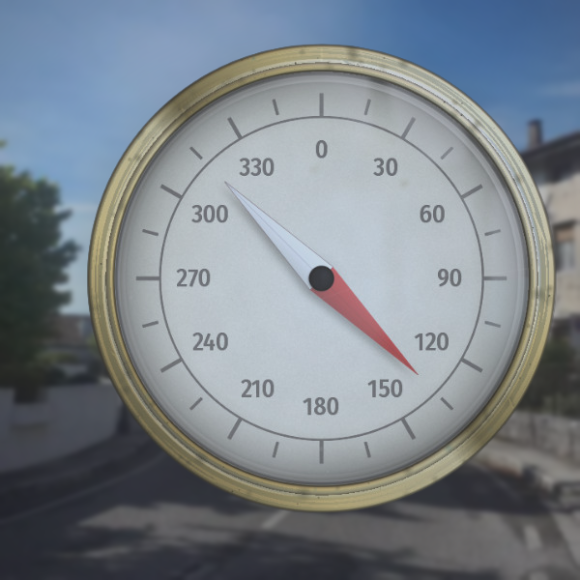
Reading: 135 °
